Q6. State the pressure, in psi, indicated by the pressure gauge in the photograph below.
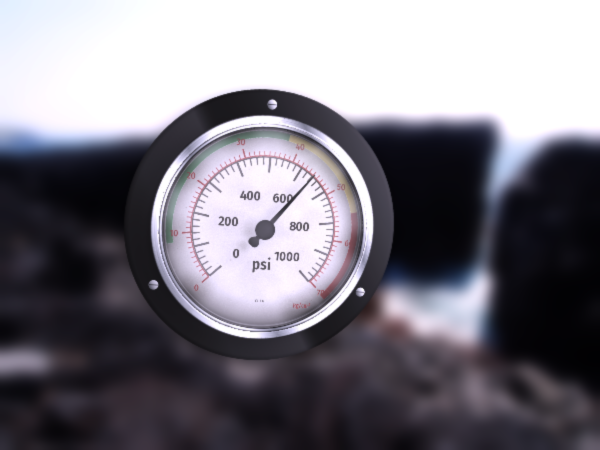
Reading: 640 psi
